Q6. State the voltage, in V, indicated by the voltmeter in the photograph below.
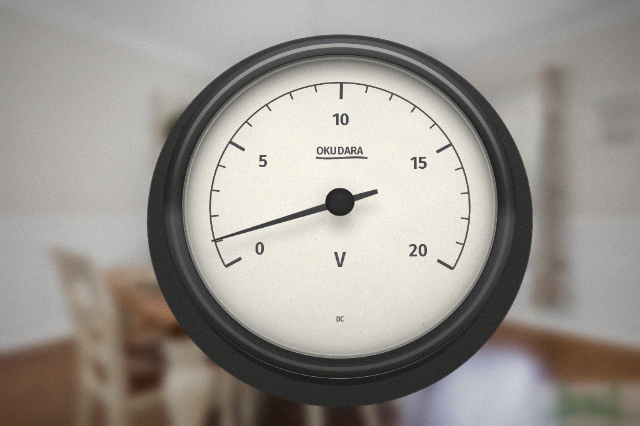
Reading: 1 V
